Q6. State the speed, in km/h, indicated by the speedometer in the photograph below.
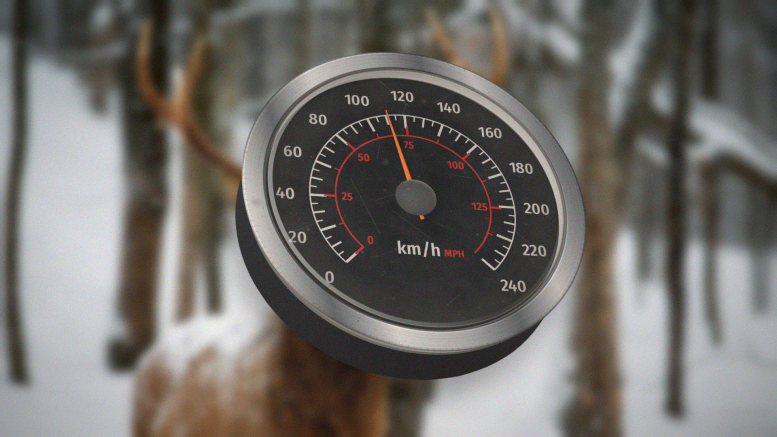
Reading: 110 km/h
